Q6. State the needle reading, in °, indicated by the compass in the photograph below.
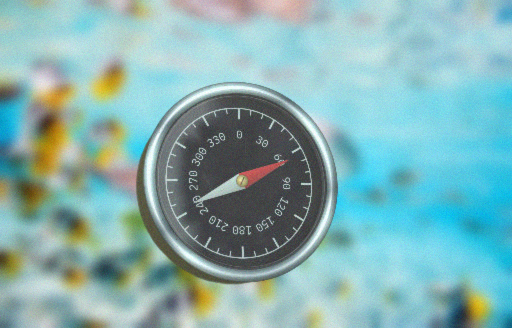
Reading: 65 °
